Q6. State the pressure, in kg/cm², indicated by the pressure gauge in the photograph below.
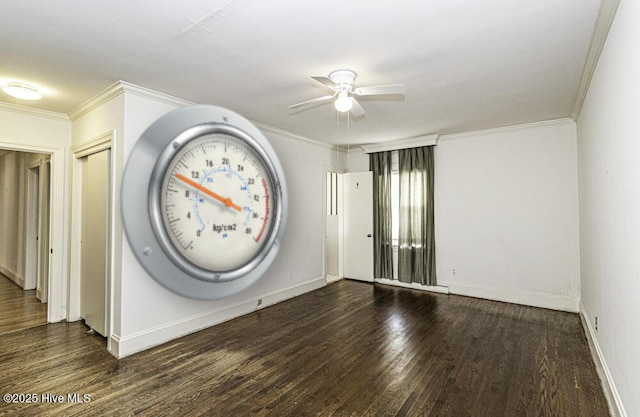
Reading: 10 kg/cm²
